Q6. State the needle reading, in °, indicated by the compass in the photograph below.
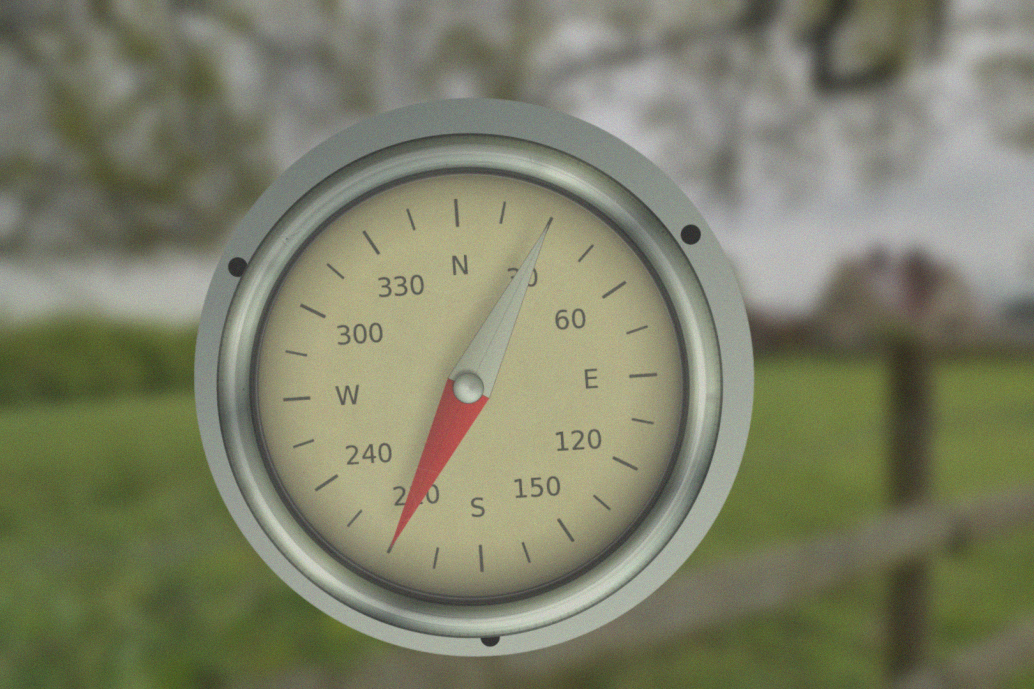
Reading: 210 °
